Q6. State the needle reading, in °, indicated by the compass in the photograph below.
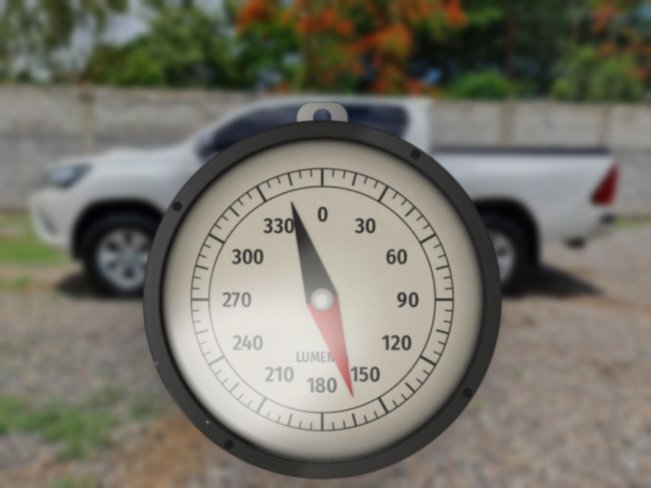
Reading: 162.5 °
